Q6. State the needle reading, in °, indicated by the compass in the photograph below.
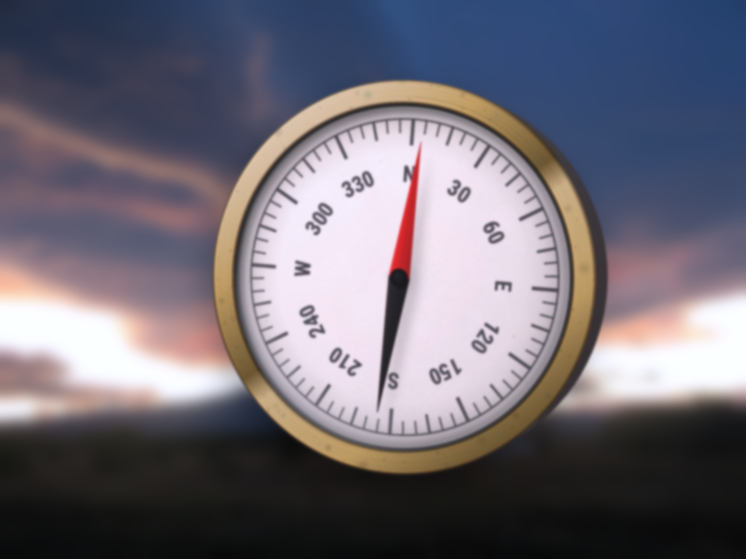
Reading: 5 °
